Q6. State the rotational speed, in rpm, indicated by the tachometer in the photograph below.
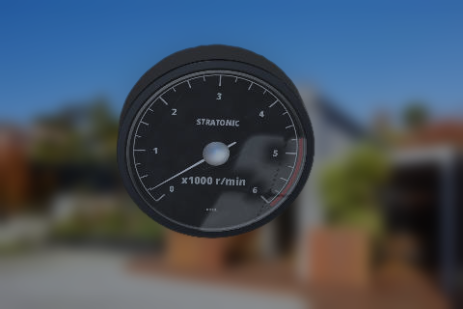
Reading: 250 rpm
